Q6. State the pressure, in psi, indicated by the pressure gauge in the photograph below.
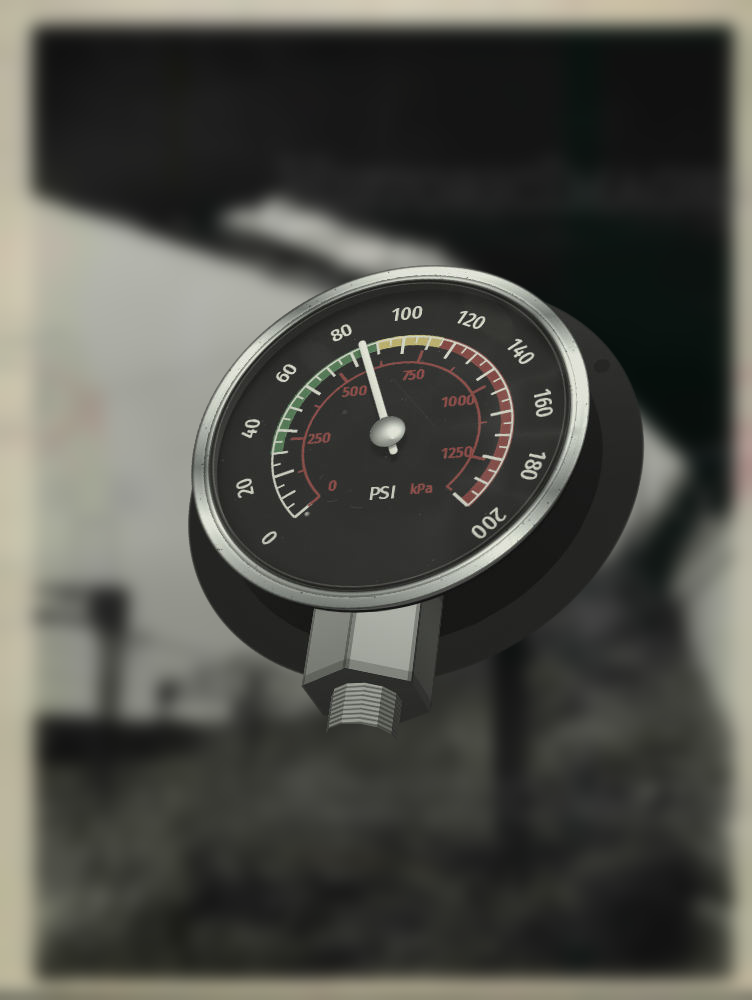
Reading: 85 psi
